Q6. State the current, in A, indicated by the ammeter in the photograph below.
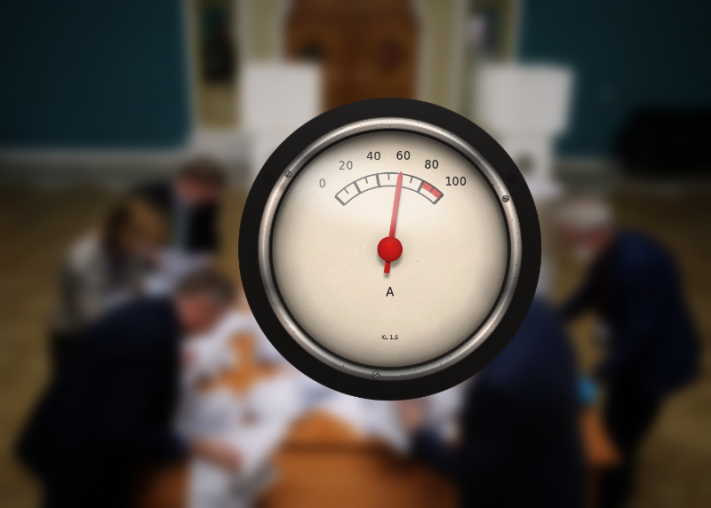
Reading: 60 A
